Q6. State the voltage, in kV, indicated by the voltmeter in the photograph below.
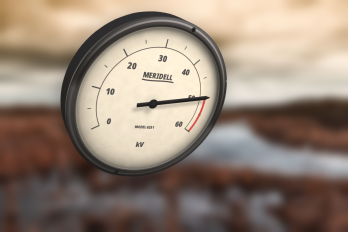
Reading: 50 kV
